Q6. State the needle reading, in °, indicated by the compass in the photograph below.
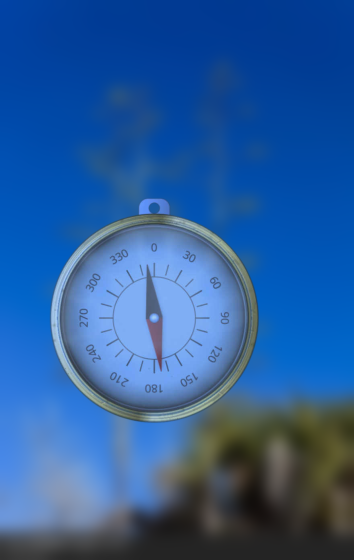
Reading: 172.5 °
